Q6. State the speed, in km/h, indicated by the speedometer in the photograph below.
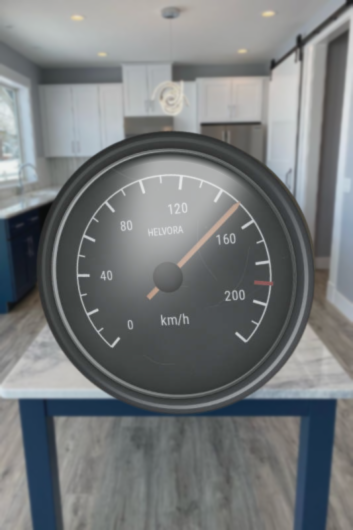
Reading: 150 km/h
